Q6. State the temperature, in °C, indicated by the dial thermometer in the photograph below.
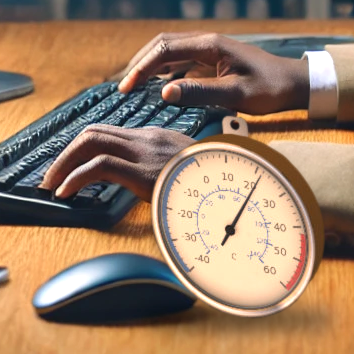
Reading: 22 °C
